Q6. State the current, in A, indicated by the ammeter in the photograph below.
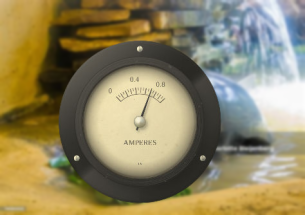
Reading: 0.7 A
